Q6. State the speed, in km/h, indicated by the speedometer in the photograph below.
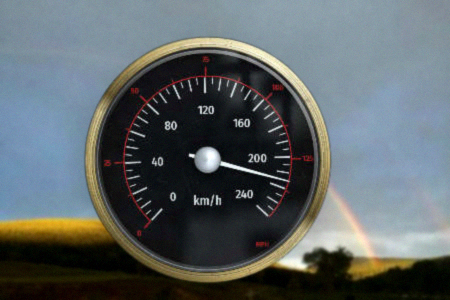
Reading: 215 km/h
